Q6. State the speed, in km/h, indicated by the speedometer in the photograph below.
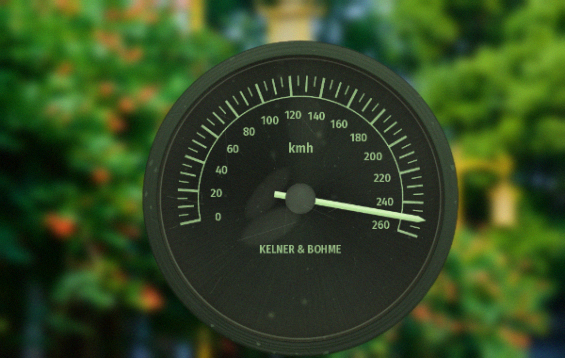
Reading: 250 km/h
